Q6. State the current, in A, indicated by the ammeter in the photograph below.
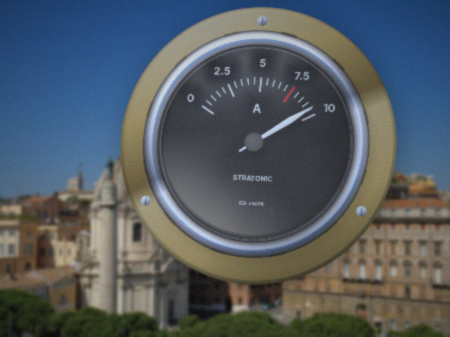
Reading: 9.5 A
